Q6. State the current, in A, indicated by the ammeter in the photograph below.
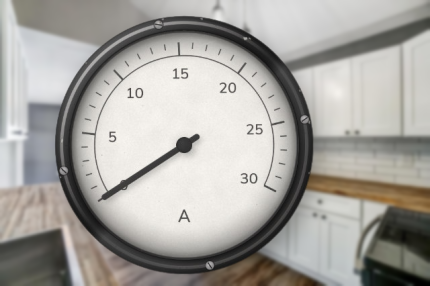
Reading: 0 A
